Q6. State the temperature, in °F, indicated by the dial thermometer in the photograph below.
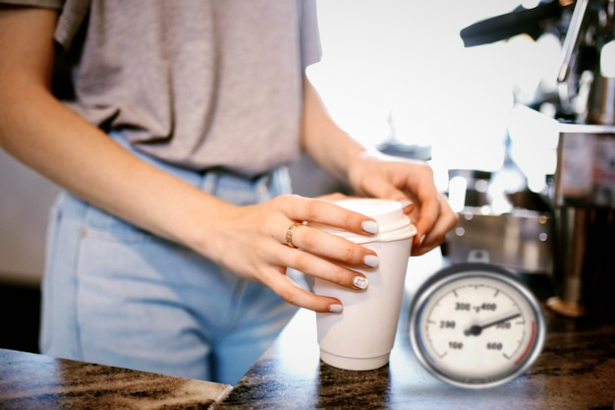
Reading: 475 °F
